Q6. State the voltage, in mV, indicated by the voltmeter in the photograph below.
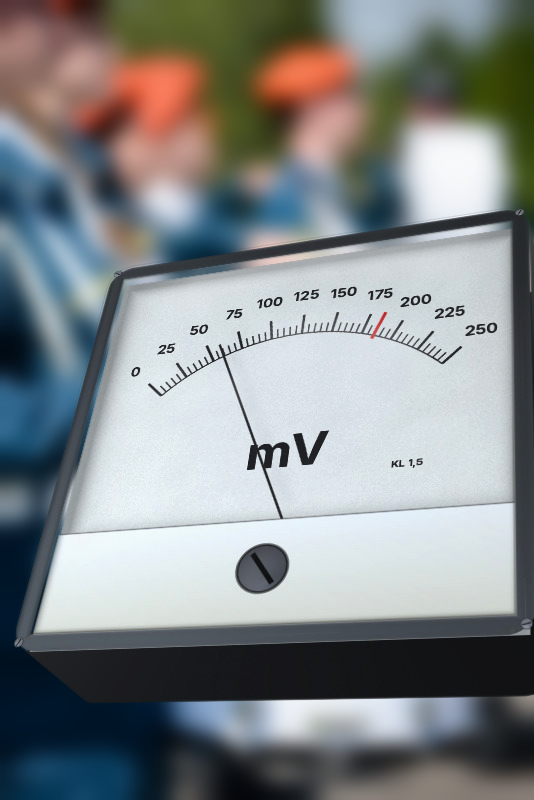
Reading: 60 mV
